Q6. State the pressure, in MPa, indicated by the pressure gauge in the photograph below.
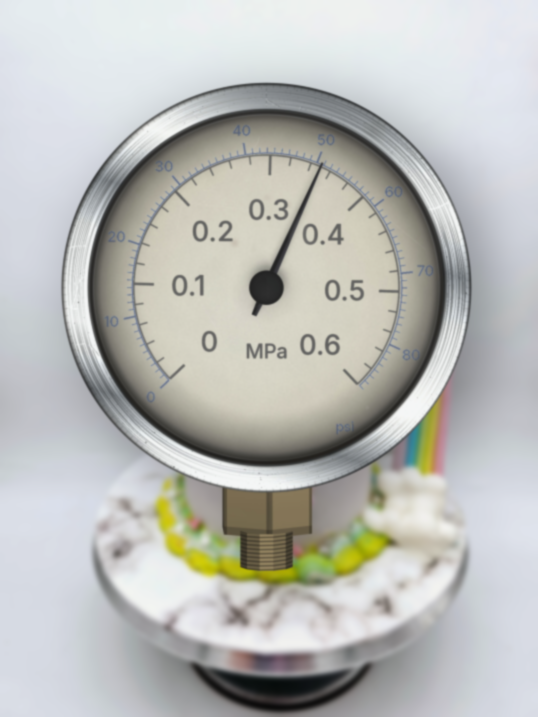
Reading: 0.35 MPa
